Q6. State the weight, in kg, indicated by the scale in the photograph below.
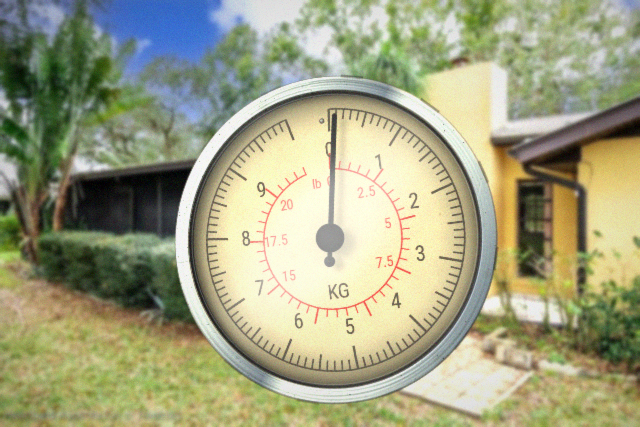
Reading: 0.1 kg
